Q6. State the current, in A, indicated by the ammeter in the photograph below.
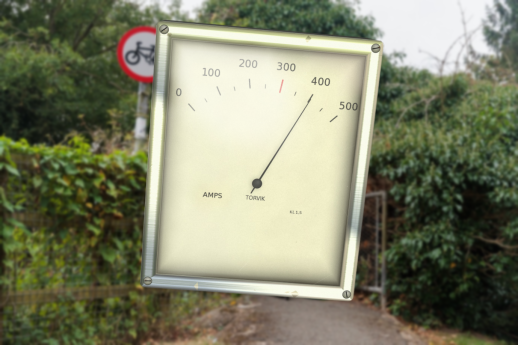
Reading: 400 A
